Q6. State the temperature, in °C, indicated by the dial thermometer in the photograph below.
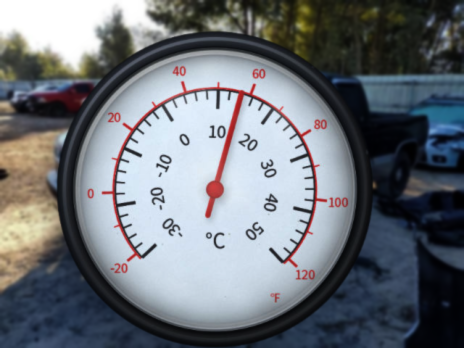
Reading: 14 °C
